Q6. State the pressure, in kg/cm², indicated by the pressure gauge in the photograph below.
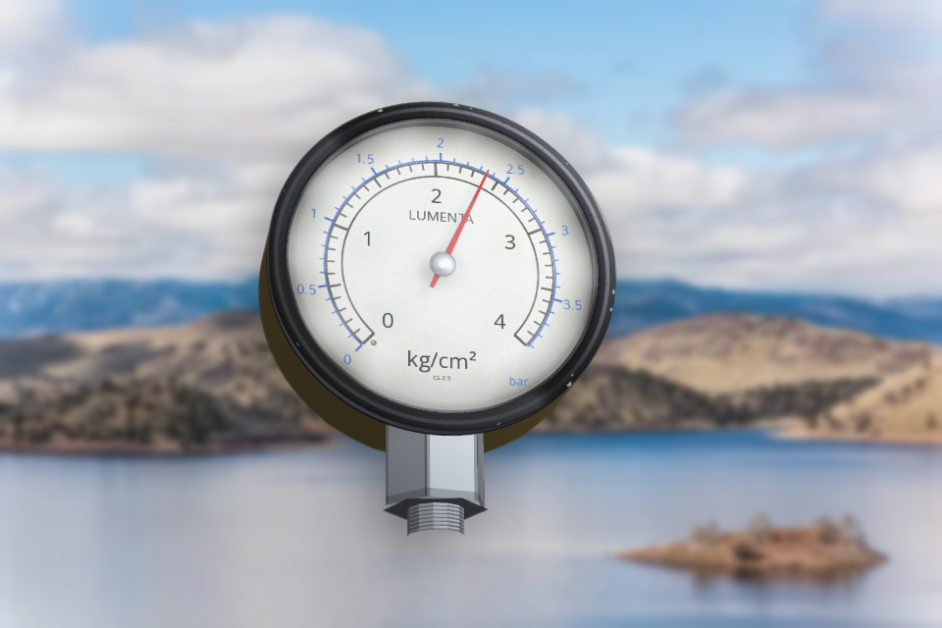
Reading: 2.4 kg/cm²
